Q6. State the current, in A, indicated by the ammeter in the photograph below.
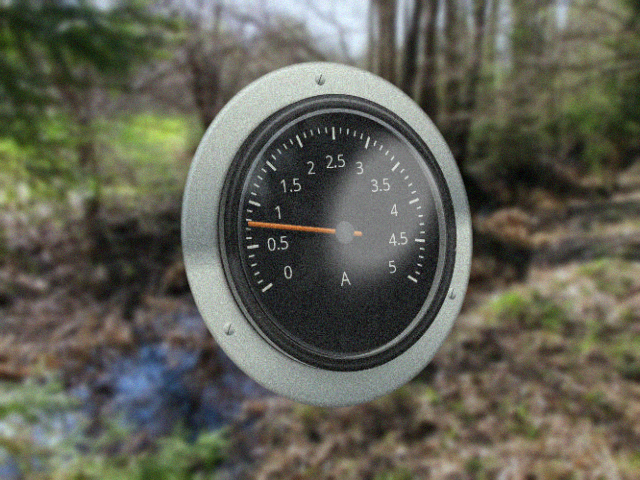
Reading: 0.75 A
